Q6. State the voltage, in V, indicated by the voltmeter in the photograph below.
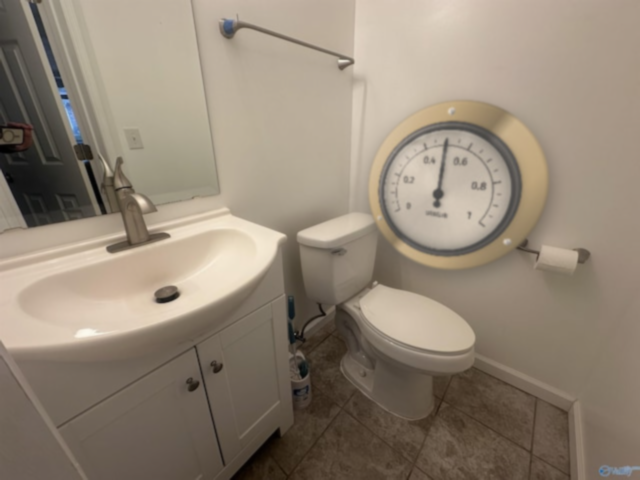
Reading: 0.5 V
